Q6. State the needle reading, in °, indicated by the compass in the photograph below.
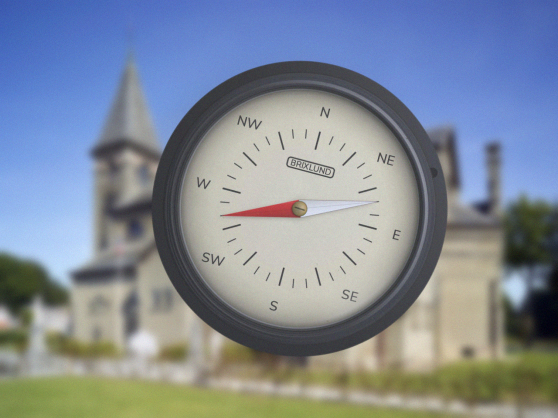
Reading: 250 °
